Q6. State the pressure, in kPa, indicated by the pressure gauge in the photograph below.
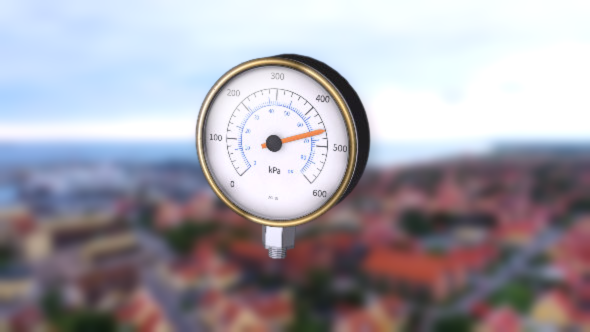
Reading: 460 kPa
